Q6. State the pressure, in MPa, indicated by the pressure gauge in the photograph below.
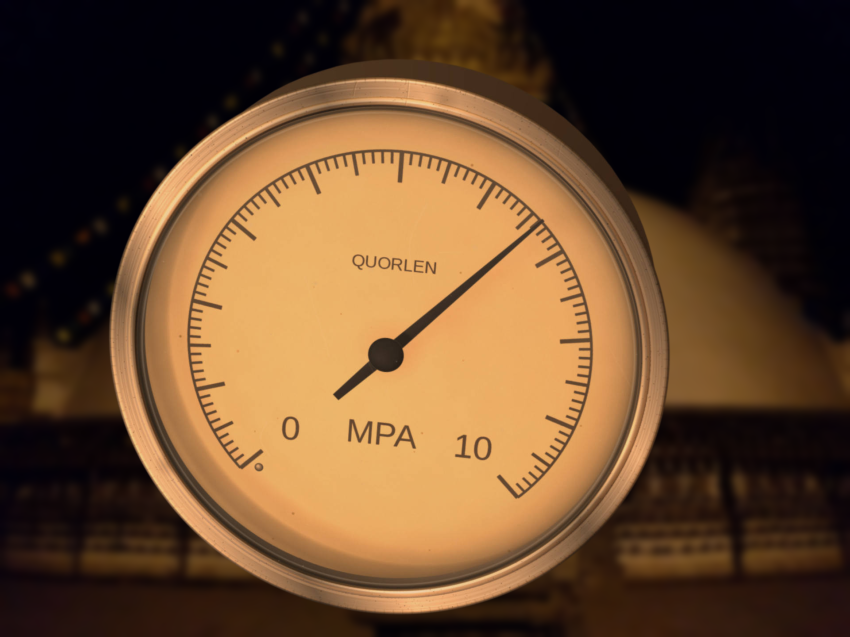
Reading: 6.6 MPa
